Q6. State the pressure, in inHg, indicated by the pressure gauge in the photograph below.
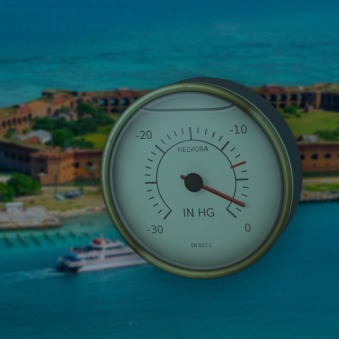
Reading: -2 inHg
